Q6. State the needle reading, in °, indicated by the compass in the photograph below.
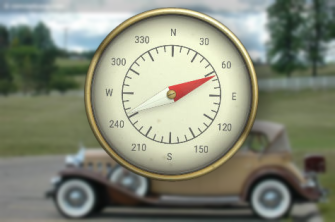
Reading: 65 °
